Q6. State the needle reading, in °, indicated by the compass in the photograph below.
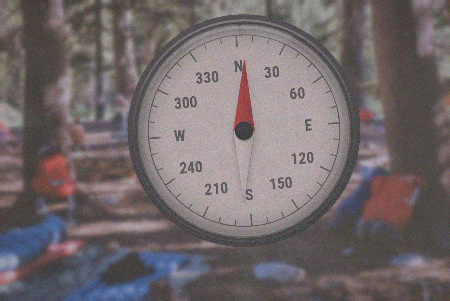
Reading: 5 °
